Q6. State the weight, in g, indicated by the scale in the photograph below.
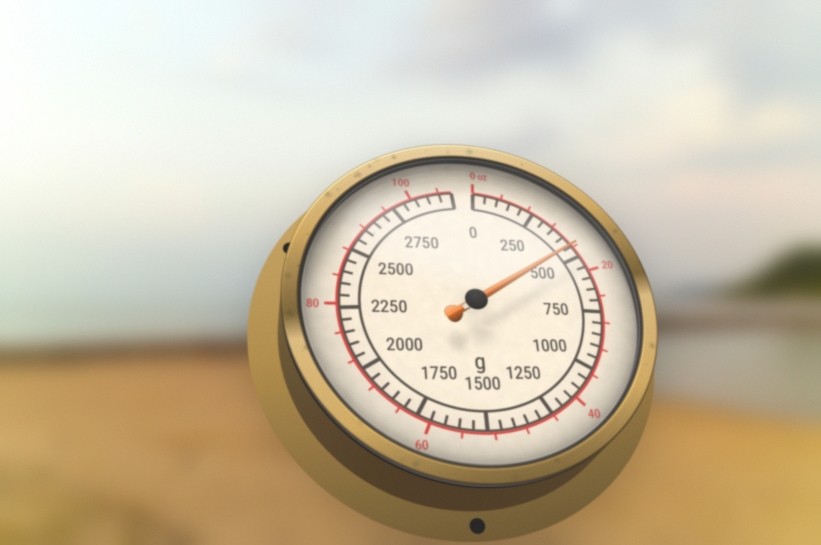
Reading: 450 g
